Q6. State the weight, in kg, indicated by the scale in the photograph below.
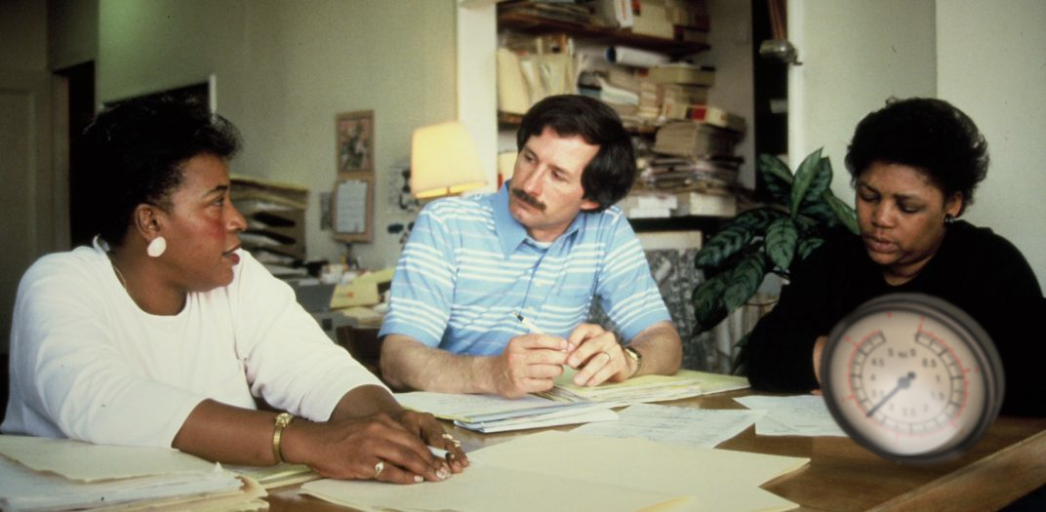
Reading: 3.25 kg
